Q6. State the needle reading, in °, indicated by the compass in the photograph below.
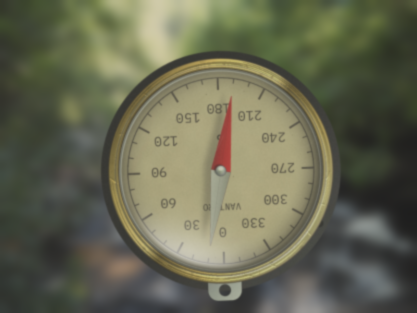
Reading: 190 °
